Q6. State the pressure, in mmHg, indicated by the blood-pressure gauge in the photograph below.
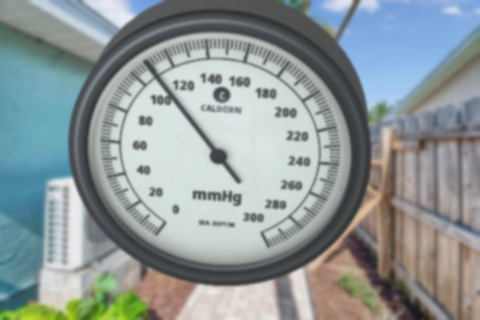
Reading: 110 mmHg
